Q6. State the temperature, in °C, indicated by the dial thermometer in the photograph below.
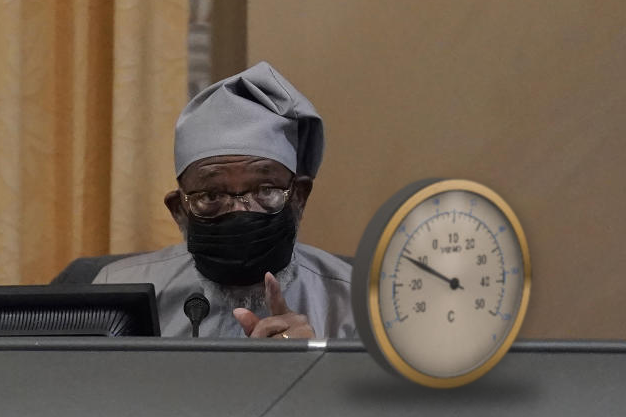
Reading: -12 °C
